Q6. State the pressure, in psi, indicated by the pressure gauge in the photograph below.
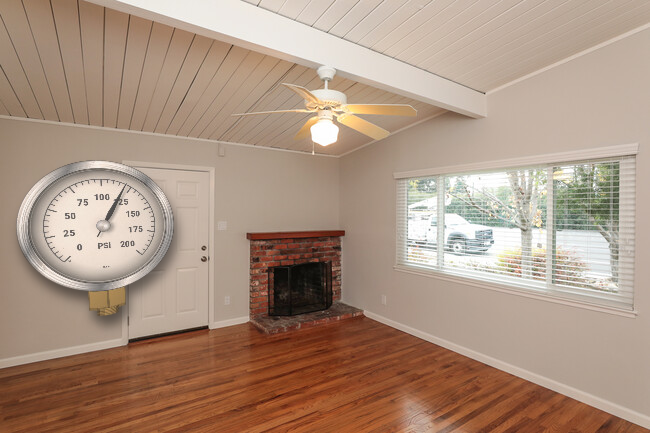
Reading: 120 psi
